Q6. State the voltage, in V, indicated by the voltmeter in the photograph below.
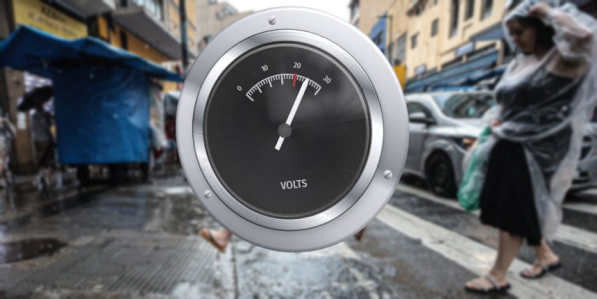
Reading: 25 V
